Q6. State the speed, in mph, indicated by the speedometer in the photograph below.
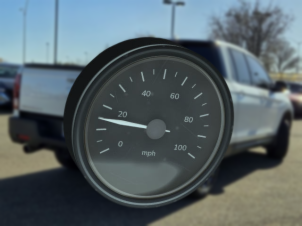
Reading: 15 mph
